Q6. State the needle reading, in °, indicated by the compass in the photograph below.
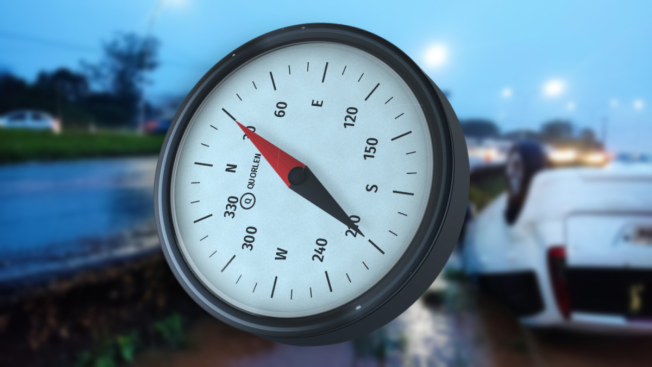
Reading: 30 °
